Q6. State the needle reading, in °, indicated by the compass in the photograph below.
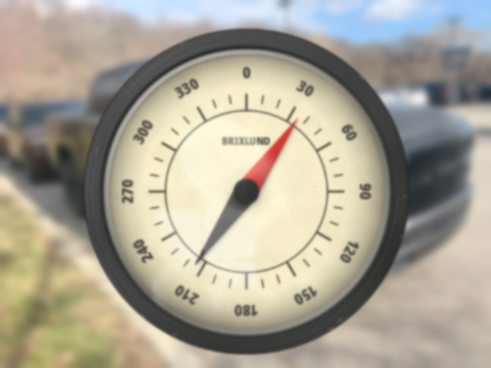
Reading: 35 °
